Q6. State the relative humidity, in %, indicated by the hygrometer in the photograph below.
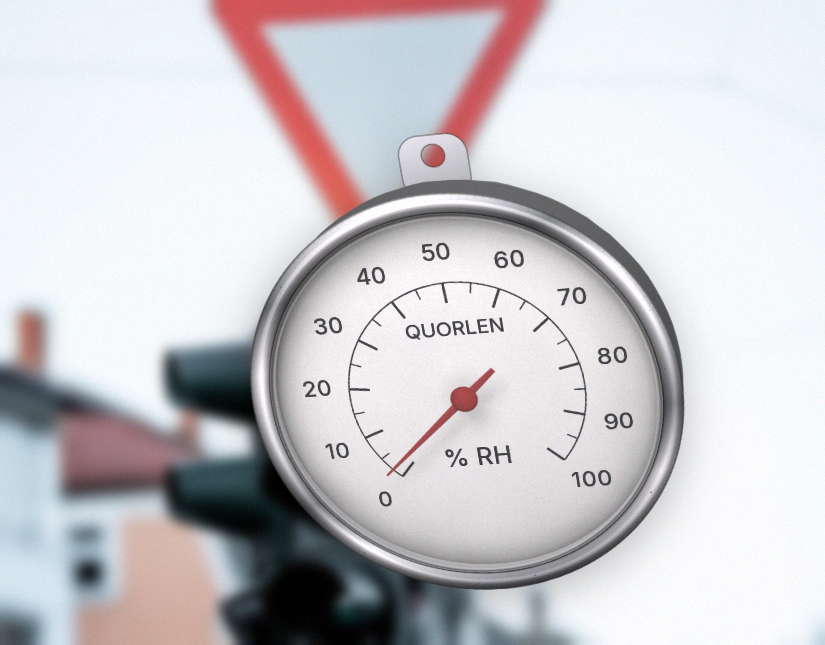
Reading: 2.5 %
